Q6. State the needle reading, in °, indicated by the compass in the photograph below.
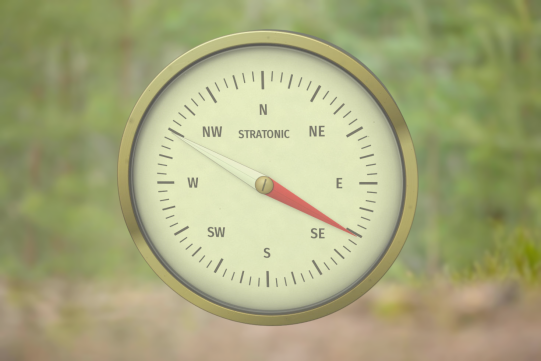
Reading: 120 °
